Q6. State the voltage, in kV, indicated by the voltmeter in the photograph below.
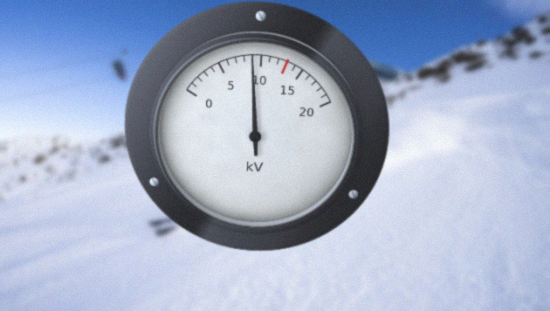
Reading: 9 kV
